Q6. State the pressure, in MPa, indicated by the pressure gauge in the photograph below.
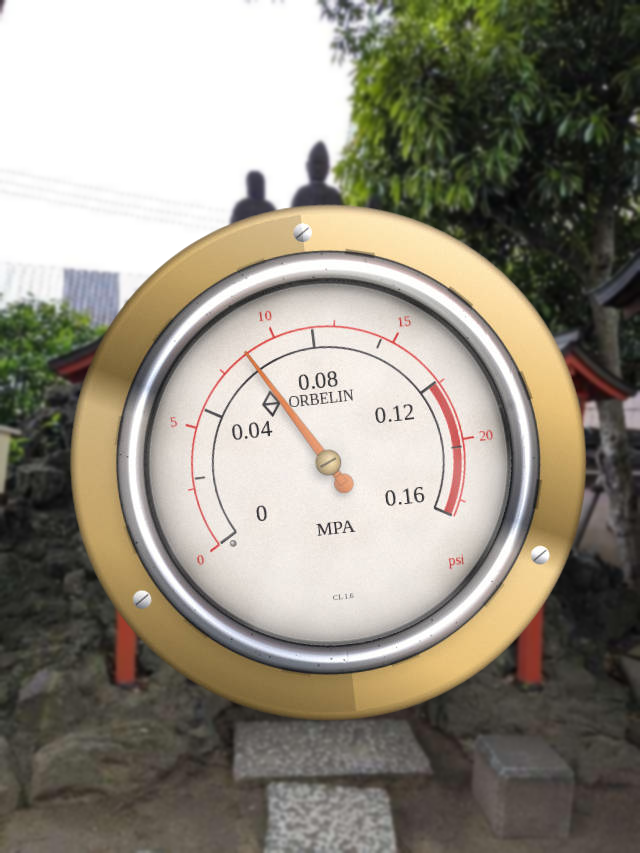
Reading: 0.06 MPa
